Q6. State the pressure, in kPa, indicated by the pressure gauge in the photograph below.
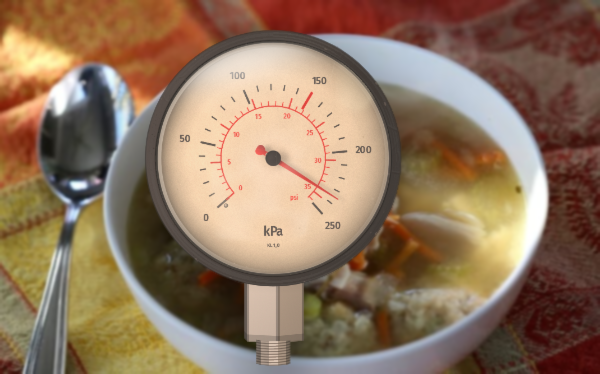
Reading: 235 kPa
